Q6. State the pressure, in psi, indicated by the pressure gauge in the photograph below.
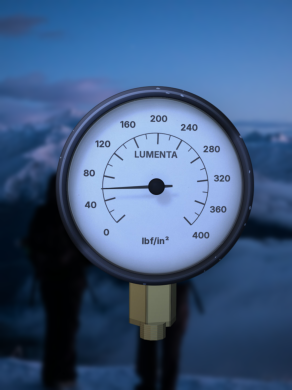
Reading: 60 psi
